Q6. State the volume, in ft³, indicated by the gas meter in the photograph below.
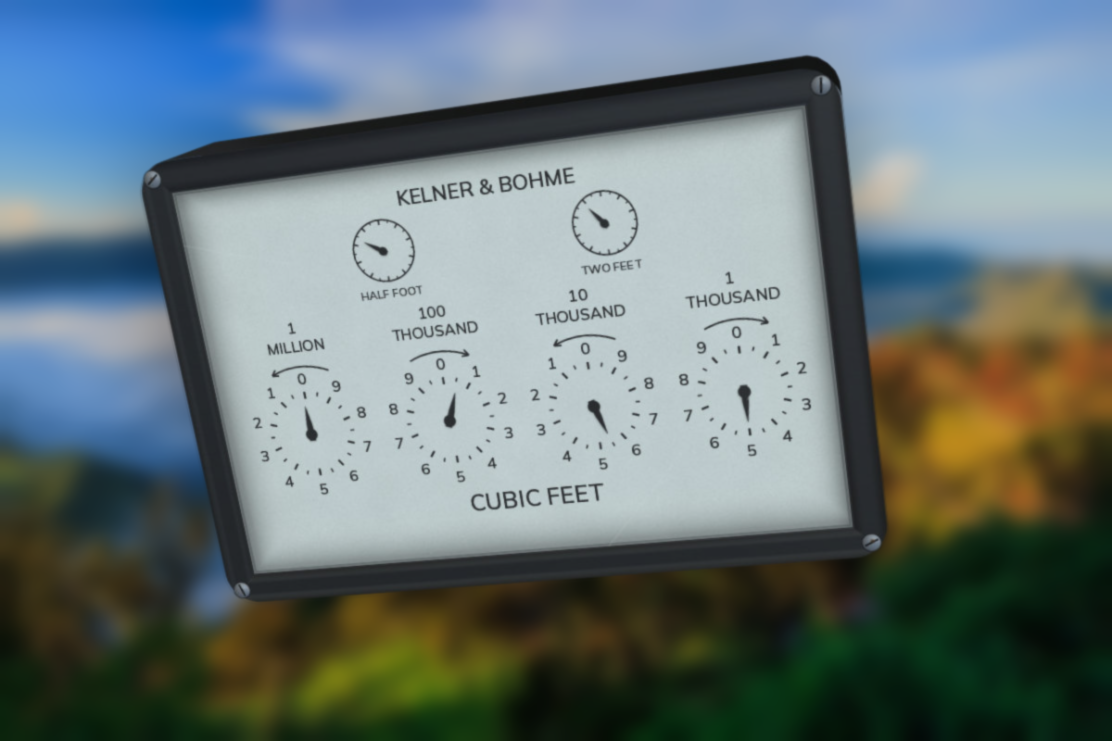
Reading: 5500 ft³
